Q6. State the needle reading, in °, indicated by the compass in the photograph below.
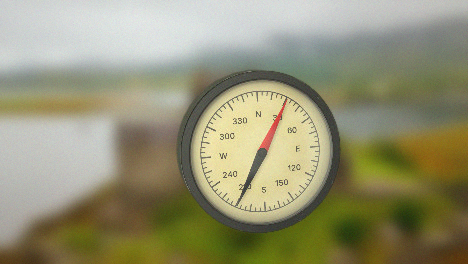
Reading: 30 °
